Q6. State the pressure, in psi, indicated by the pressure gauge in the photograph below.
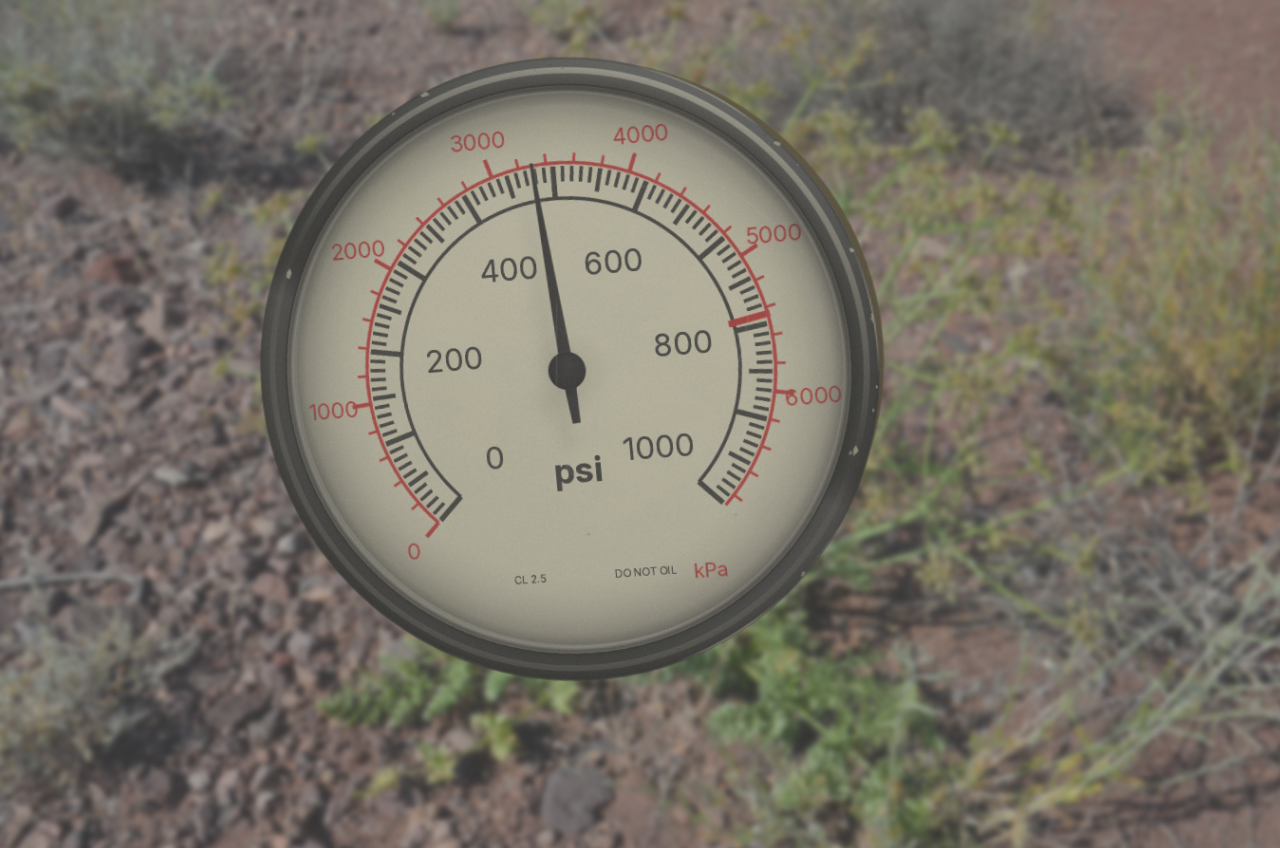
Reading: 480 psi
